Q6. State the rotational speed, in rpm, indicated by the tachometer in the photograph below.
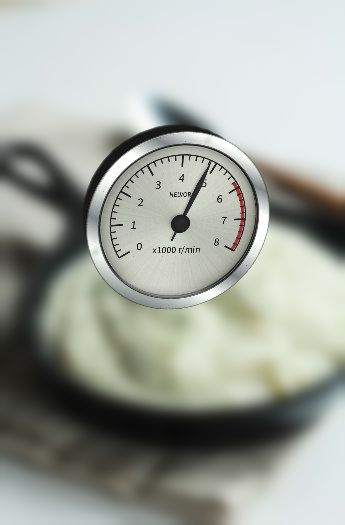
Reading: 4800 rpm
